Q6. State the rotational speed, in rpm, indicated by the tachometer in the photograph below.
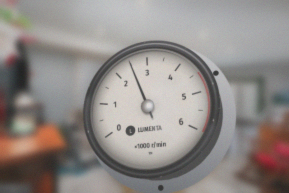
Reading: 2500 rpm
